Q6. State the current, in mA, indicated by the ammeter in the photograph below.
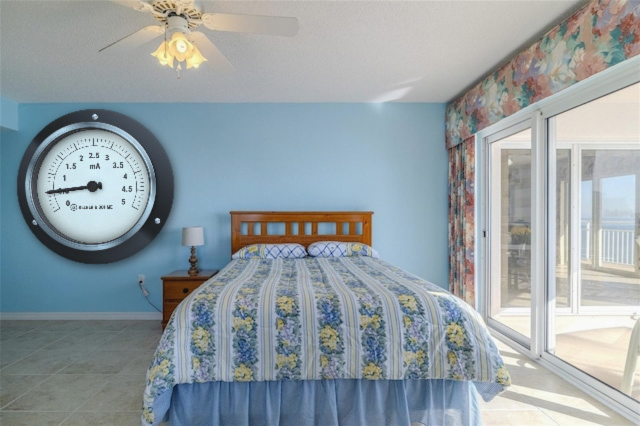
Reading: 0.5 mA
